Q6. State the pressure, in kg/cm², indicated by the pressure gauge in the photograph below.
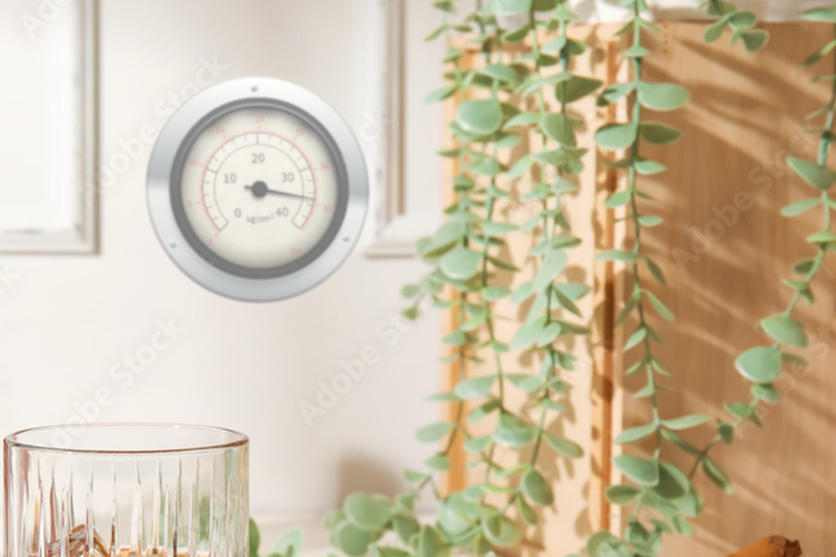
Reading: 35 kg/cm²
